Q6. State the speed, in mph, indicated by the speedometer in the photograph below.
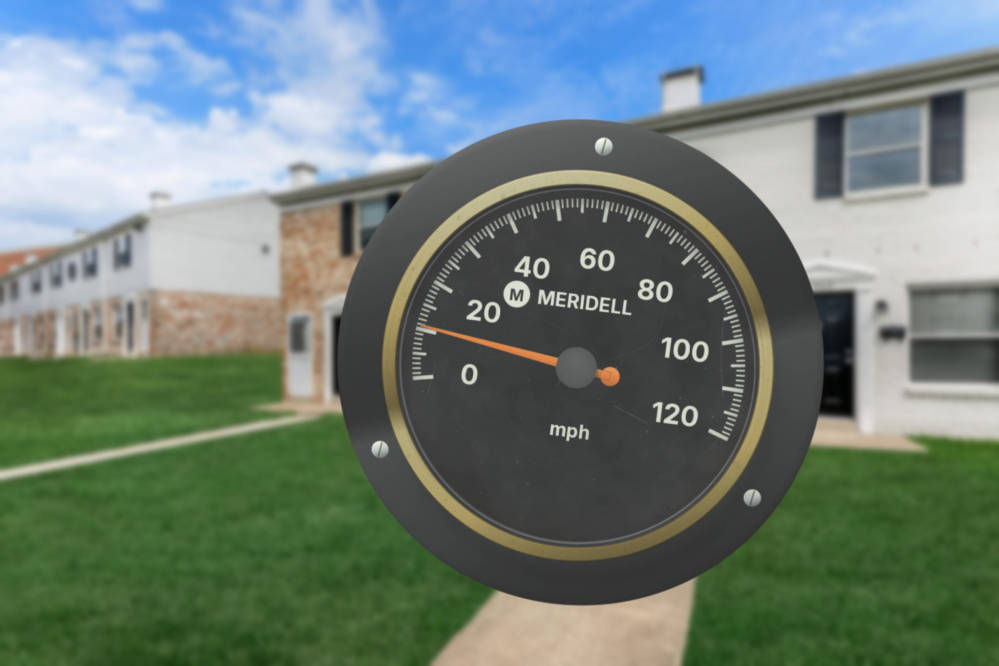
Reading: 11 mph
